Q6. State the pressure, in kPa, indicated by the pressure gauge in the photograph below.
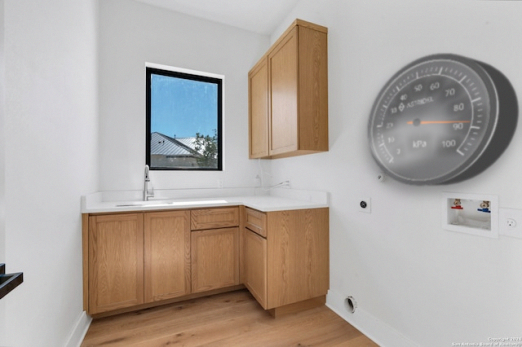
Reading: 88 kPa
